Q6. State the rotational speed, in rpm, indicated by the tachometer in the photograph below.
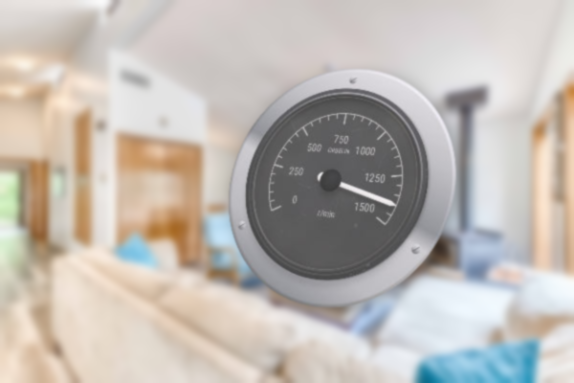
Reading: 1400 rpm
